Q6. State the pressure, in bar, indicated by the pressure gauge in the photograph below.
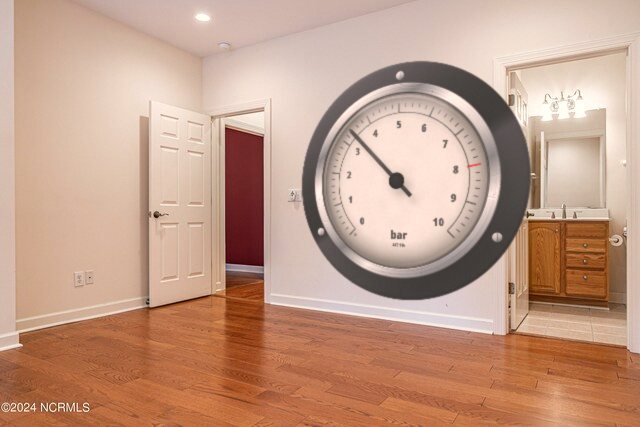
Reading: 3.4 bar
